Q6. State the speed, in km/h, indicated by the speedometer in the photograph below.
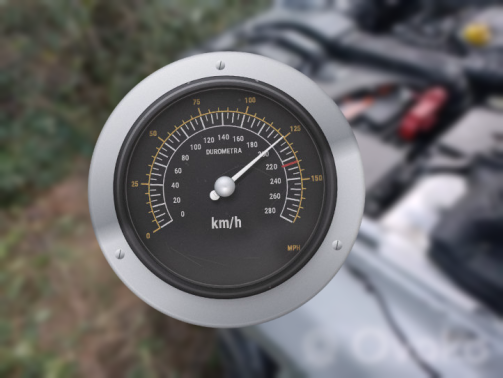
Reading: 200 km/h
